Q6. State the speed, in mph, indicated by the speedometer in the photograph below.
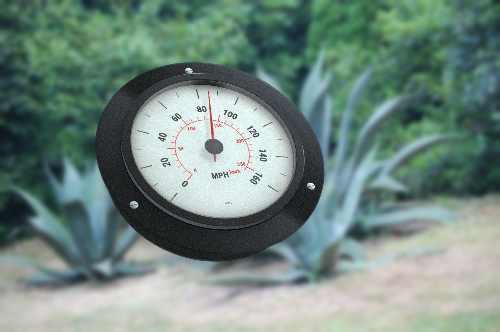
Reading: 85 mph
